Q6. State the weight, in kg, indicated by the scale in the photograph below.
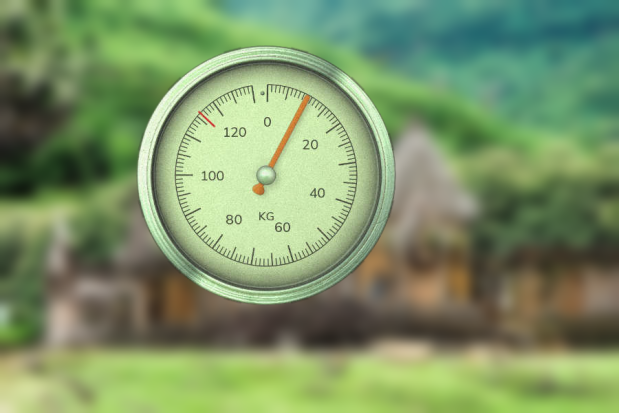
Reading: 10 kg
